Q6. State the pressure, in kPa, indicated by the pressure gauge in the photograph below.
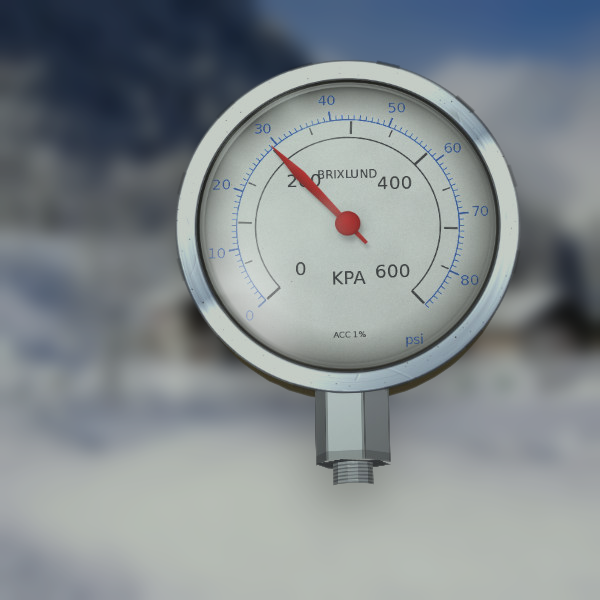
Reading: 200 kPa
